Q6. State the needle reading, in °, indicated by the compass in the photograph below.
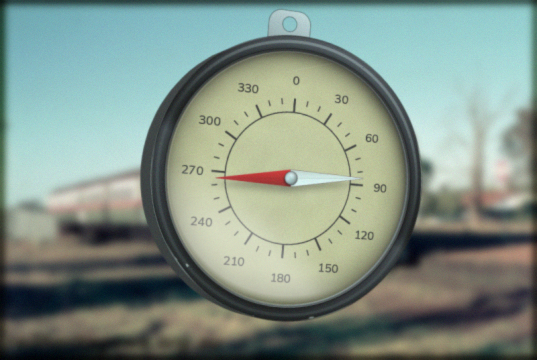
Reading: 265 °
